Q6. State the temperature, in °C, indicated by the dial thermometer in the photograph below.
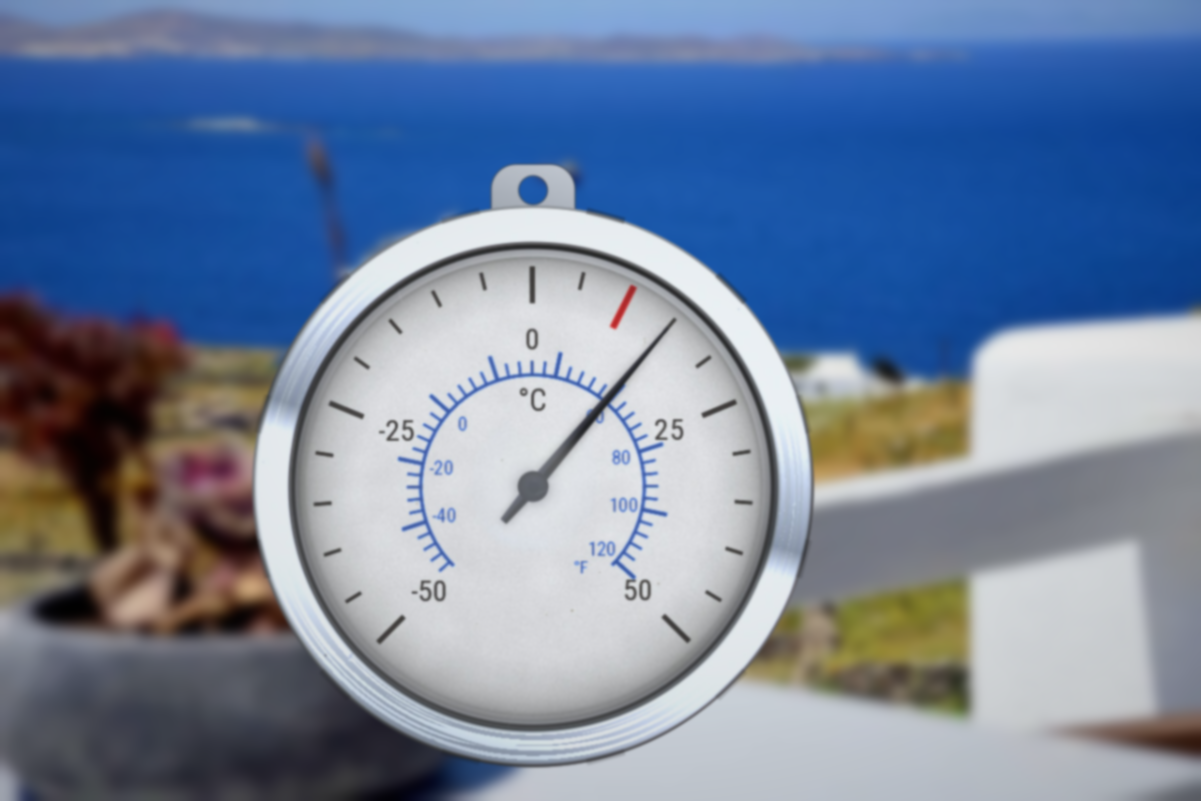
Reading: 15 °C
